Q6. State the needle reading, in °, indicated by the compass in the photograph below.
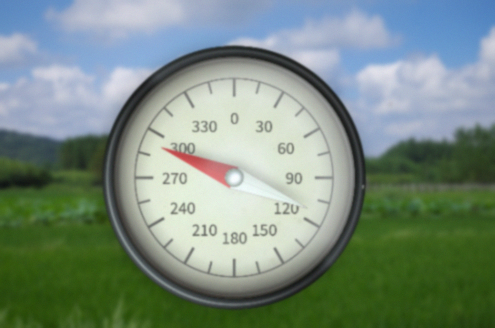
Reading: 292.5 °
